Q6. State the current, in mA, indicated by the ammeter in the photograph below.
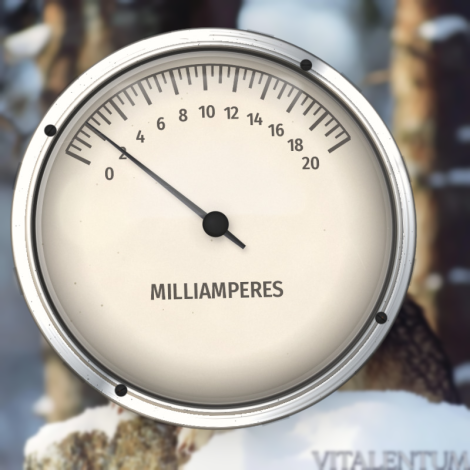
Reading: 2 mA
